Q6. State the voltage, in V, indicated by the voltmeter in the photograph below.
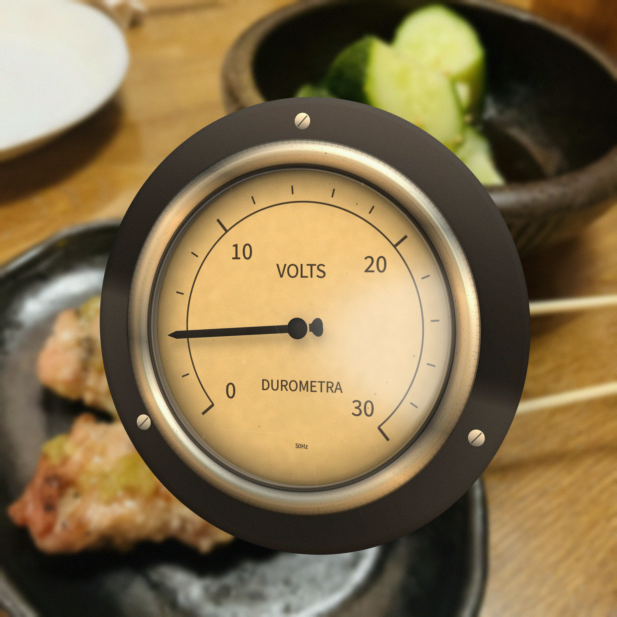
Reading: 4 V
